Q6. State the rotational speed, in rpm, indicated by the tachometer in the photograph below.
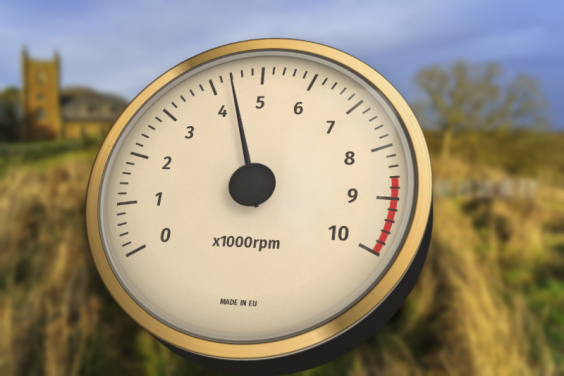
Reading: 4400 rpm
